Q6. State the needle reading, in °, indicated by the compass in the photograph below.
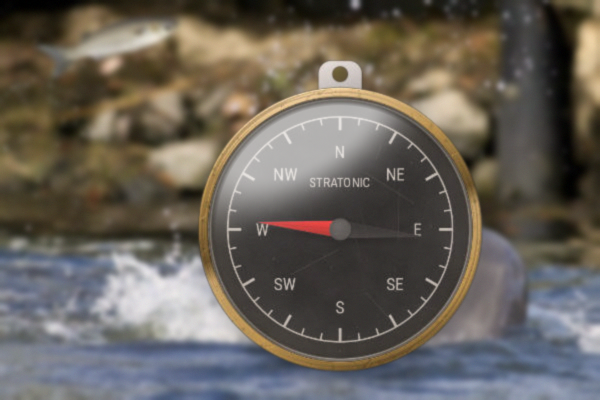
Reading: 275 °
